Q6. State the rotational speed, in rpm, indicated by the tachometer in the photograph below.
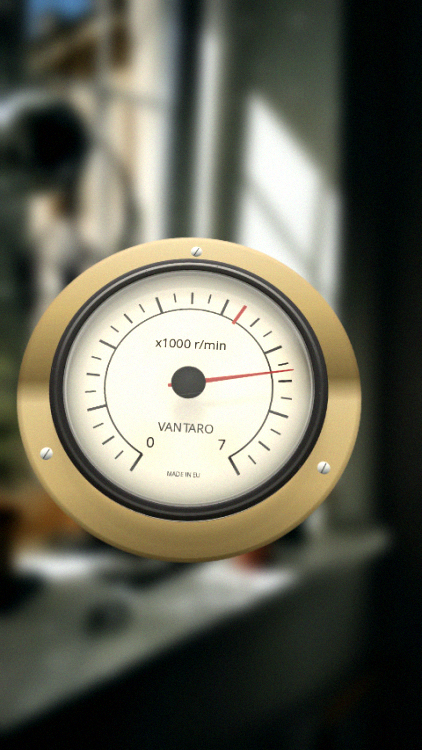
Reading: 5375 rpm
